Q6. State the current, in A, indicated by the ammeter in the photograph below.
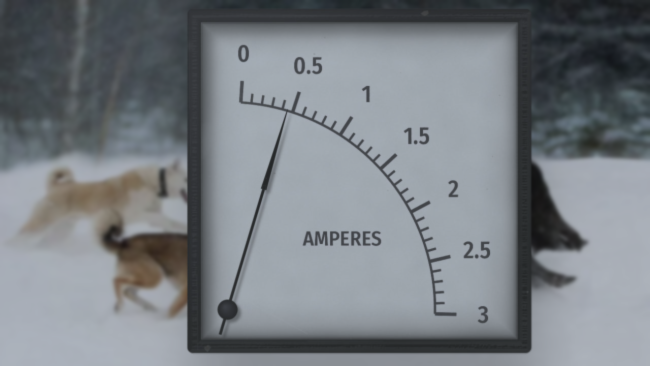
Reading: 0.45 A
